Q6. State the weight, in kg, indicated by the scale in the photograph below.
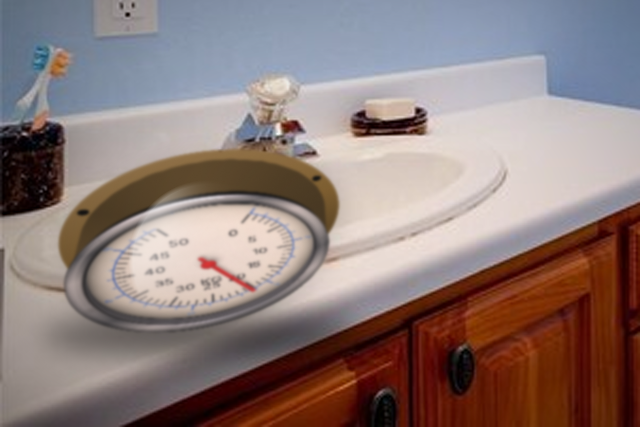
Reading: 20 kg
